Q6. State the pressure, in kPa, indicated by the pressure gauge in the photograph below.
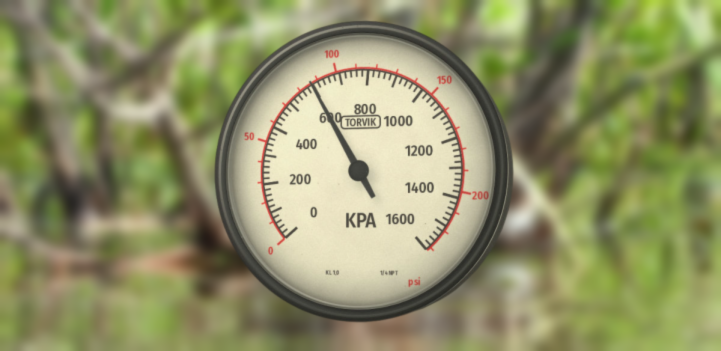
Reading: 600 kPa
